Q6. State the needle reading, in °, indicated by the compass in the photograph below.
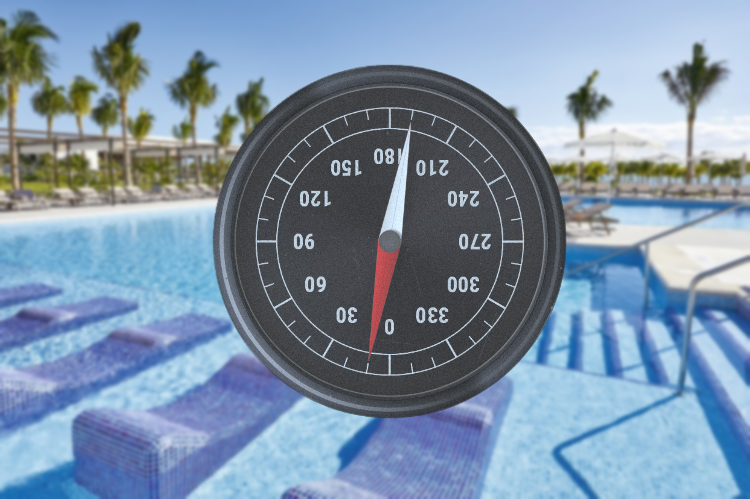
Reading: 10 °
